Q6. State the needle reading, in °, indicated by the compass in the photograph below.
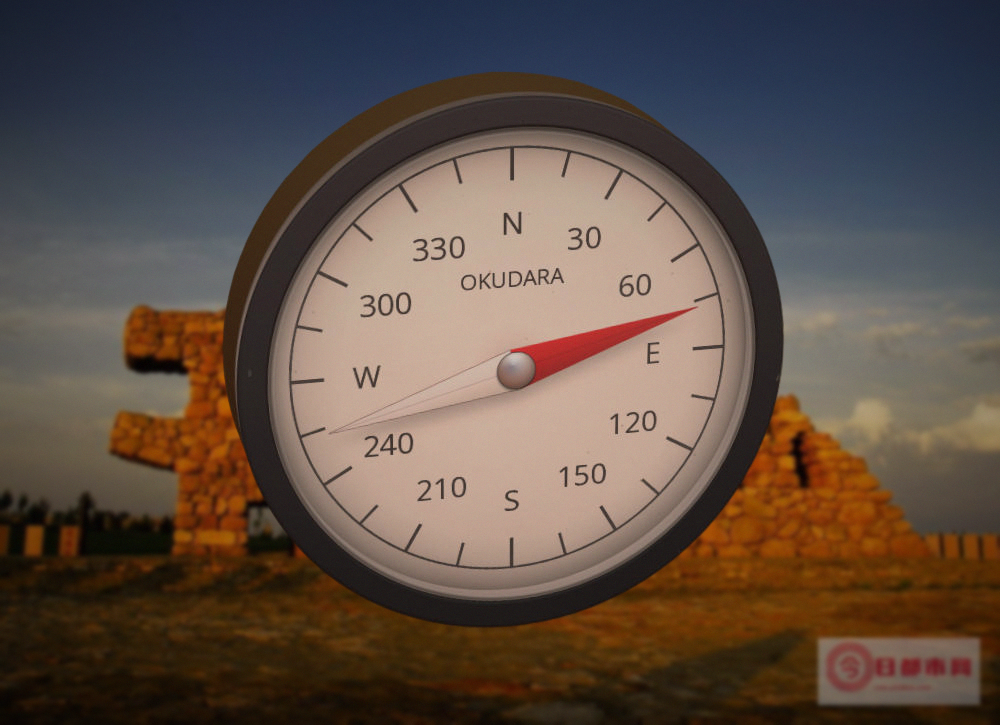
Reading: 75 °
